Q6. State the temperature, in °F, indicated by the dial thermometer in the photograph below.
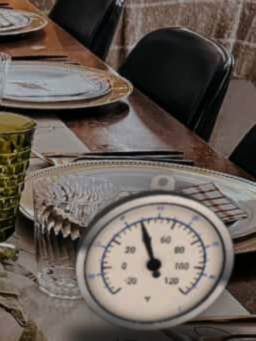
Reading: 40 °F
